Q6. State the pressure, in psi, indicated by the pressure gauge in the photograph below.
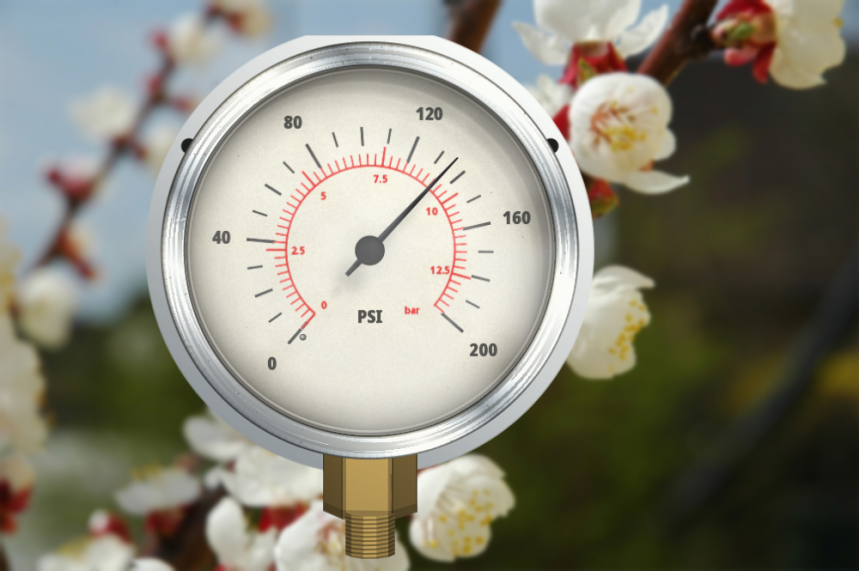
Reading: 135 psi
